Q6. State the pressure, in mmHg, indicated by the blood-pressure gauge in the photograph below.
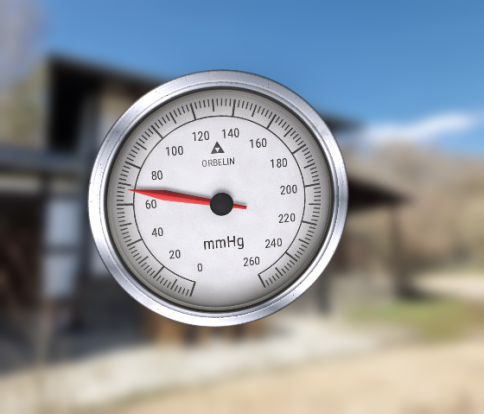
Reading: 68 mmHg
